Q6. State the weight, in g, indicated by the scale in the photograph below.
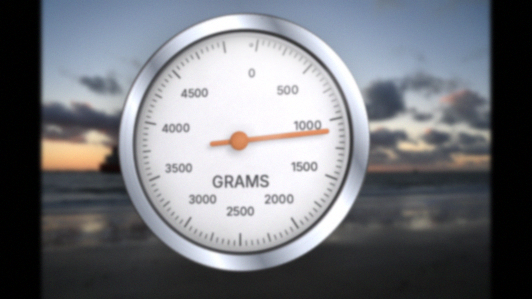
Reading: 1100 g
